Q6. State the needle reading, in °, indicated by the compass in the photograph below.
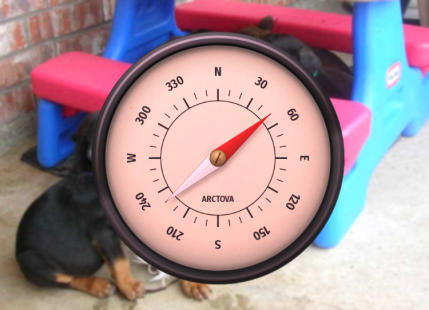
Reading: 50 °
